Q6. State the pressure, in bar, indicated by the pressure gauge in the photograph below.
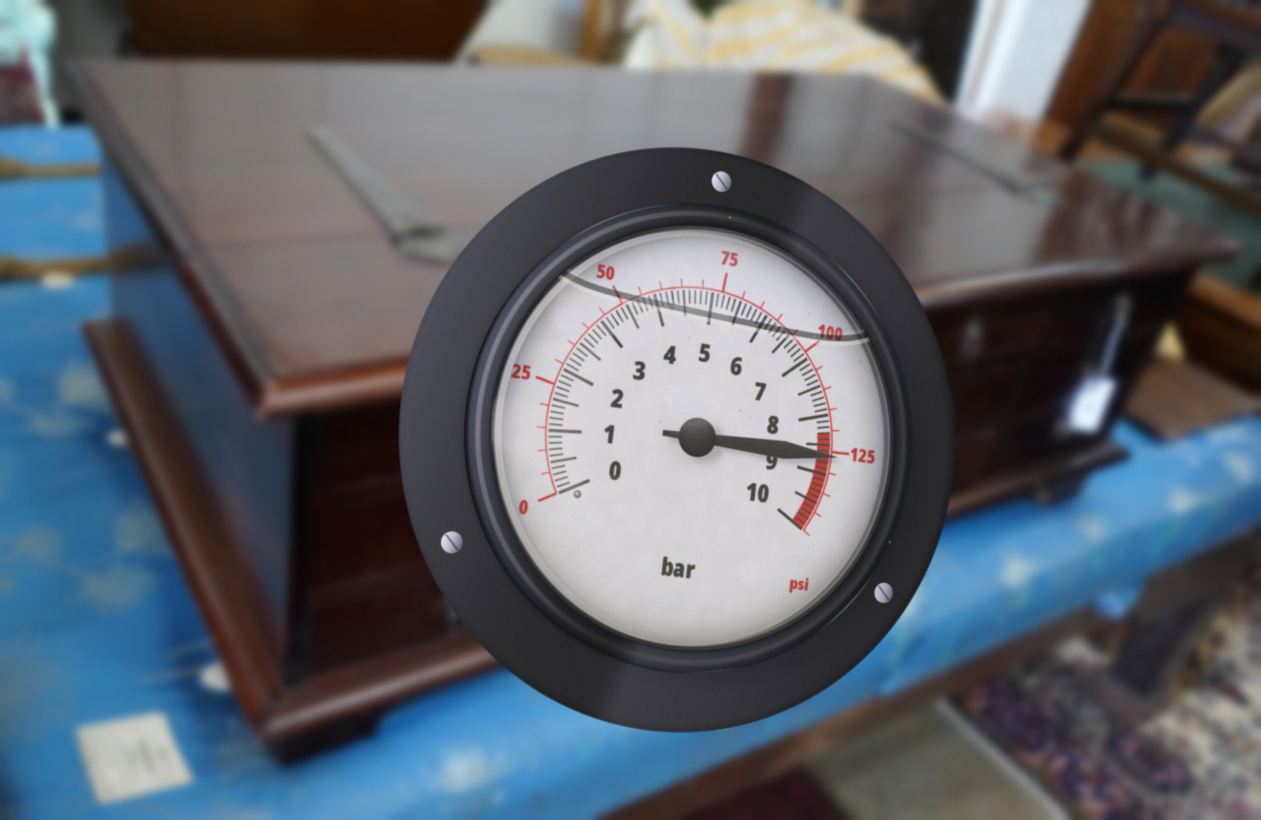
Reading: 8.7 bar
